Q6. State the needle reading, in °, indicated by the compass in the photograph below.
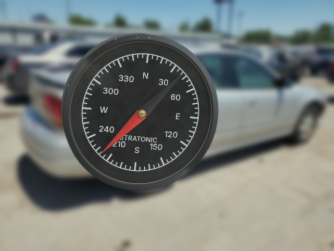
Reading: 220 °
